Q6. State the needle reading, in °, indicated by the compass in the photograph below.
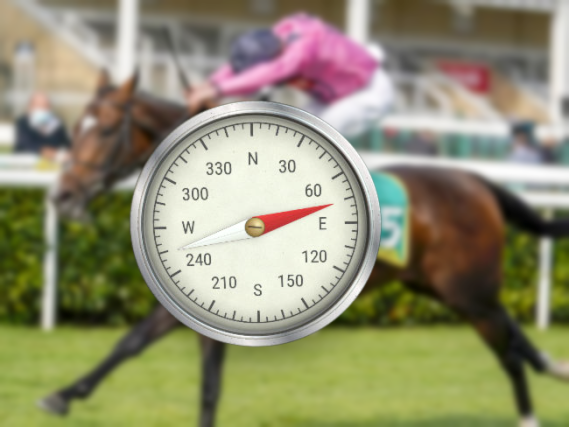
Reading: 75 °
